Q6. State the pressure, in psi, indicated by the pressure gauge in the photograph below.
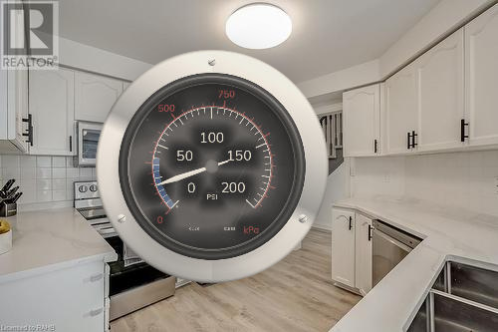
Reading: 20 psi
